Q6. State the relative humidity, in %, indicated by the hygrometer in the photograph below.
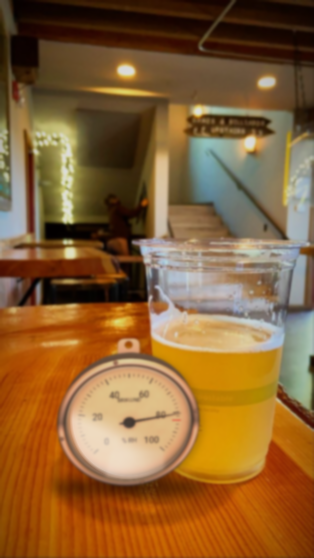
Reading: 80 %
